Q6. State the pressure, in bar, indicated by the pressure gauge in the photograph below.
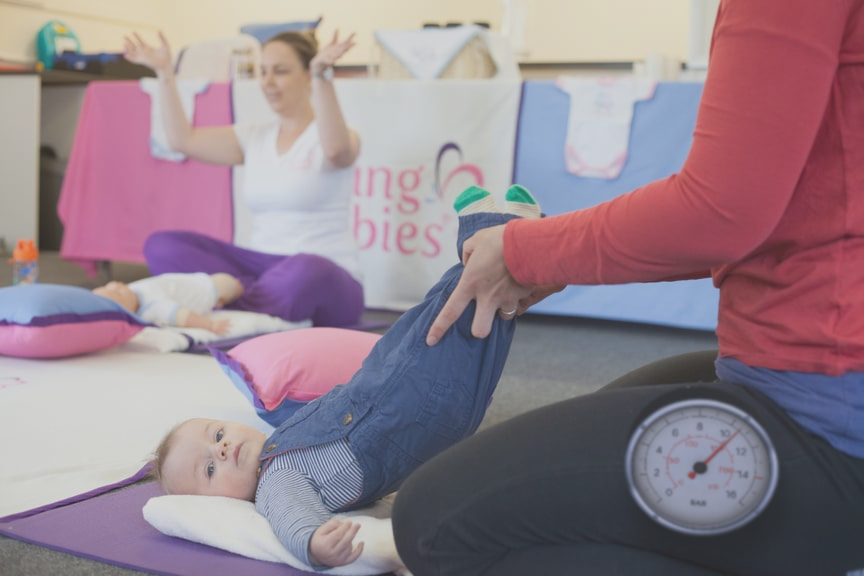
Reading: 10.5 bar
